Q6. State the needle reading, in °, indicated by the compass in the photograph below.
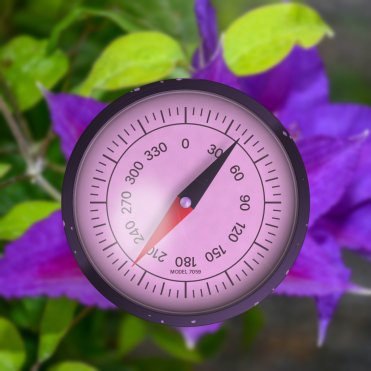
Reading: 220 °
